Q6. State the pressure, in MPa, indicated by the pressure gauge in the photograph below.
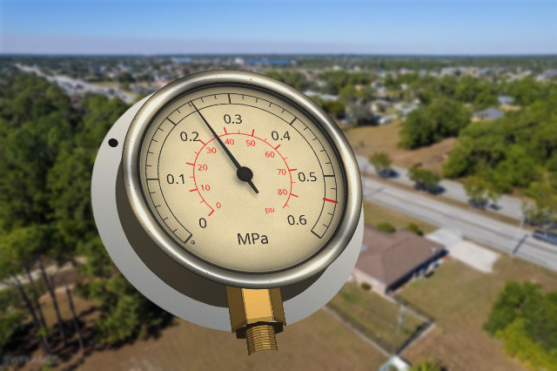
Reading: 0.24 MPa
